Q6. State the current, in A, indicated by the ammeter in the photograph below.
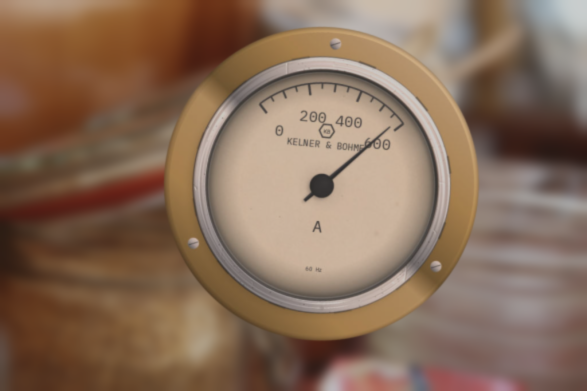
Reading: 575 A
